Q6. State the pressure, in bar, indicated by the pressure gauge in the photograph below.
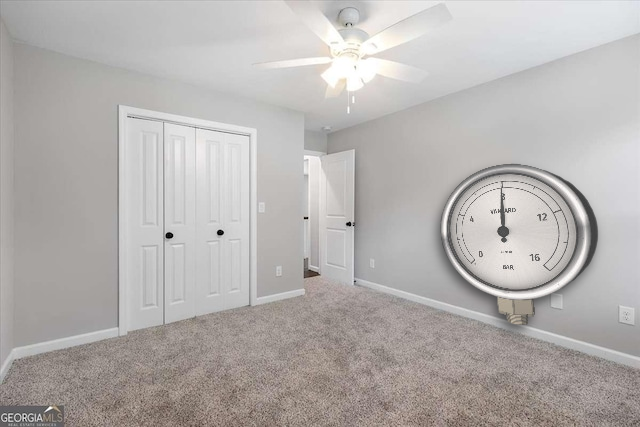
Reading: 8 bar
